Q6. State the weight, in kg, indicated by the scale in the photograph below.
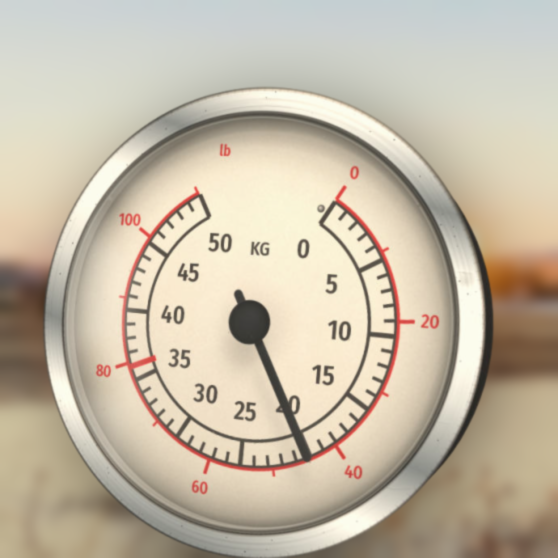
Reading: 20 kg
